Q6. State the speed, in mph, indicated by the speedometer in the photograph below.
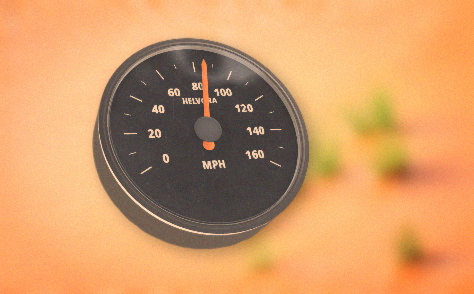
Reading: 85 mph
